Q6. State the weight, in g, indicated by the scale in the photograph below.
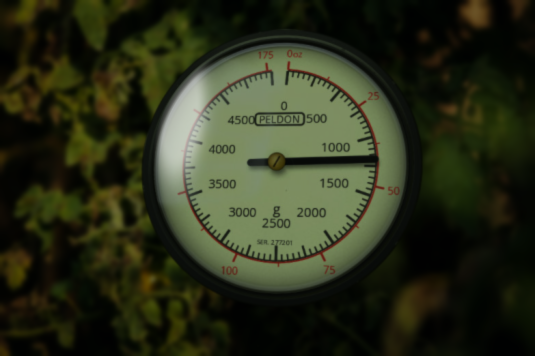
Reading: 1200 g
